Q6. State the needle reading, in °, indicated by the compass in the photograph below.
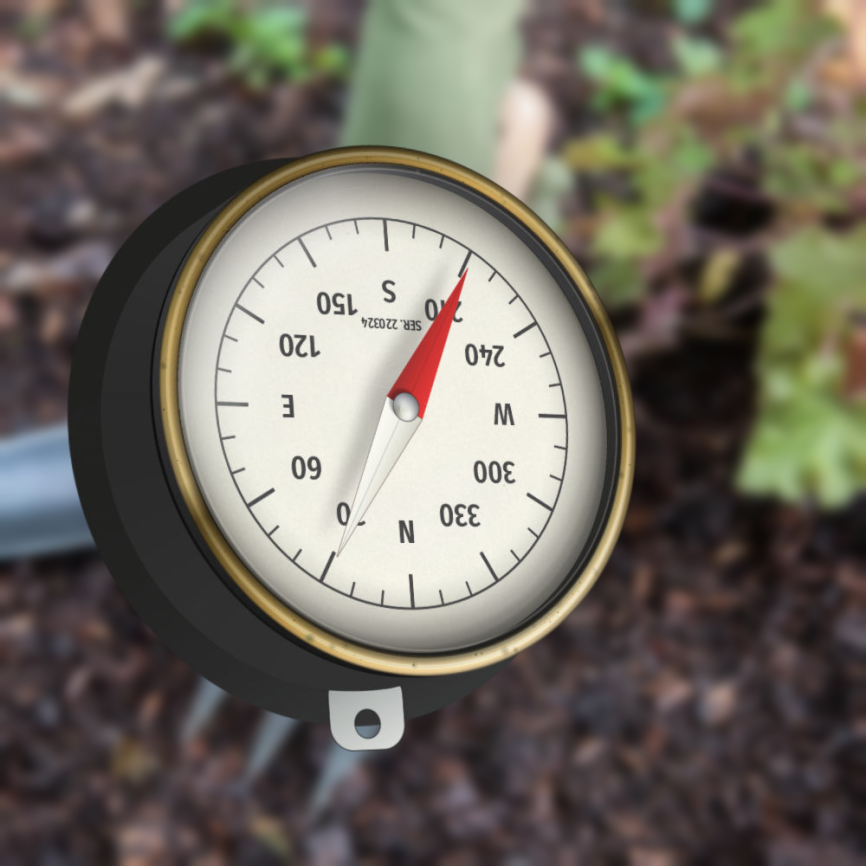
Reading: 210 °
